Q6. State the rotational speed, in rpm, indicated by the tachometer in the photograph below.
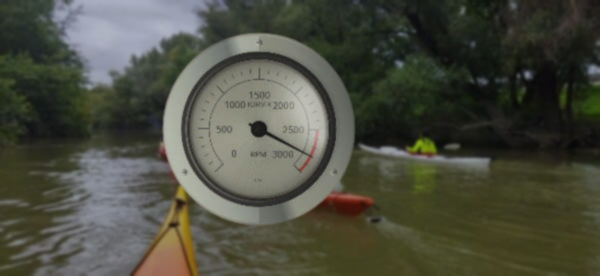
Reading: 2800 rpm
